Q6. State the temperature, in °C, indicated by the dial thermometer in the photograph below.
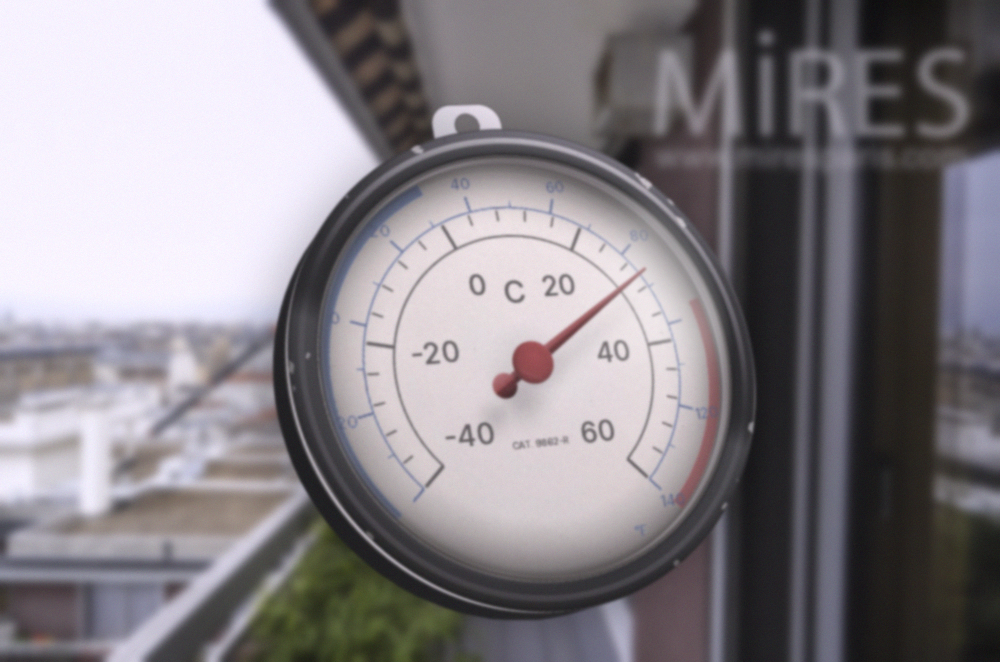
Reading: 30 °C
